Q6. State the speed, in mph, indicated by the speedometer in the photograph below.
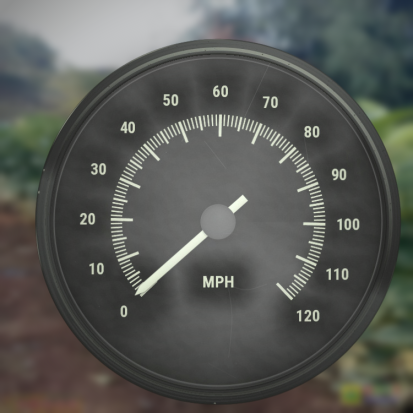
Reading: 1 mph
